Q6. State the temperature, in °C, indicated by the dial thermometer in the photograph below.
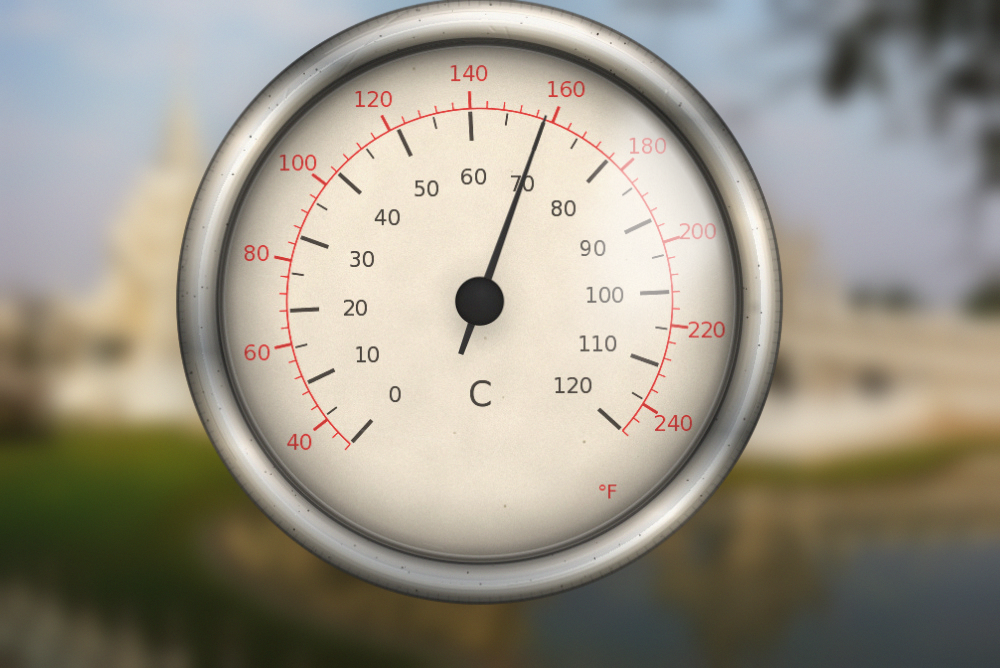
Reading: 70 °C
